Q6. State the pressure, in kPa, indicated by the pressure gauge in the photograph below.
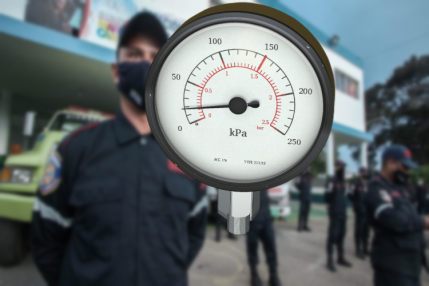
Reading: 20 kPa
